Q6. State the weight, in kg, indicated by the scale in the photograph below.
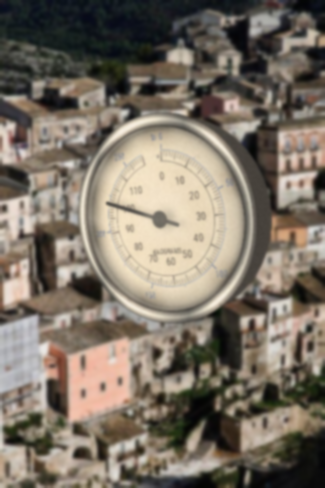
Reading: 100 kg
